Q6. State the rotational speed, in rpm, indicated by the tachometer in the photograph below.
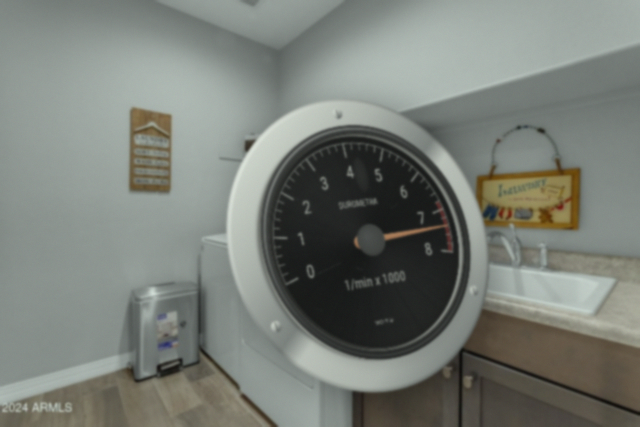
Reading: 7400 rpm
